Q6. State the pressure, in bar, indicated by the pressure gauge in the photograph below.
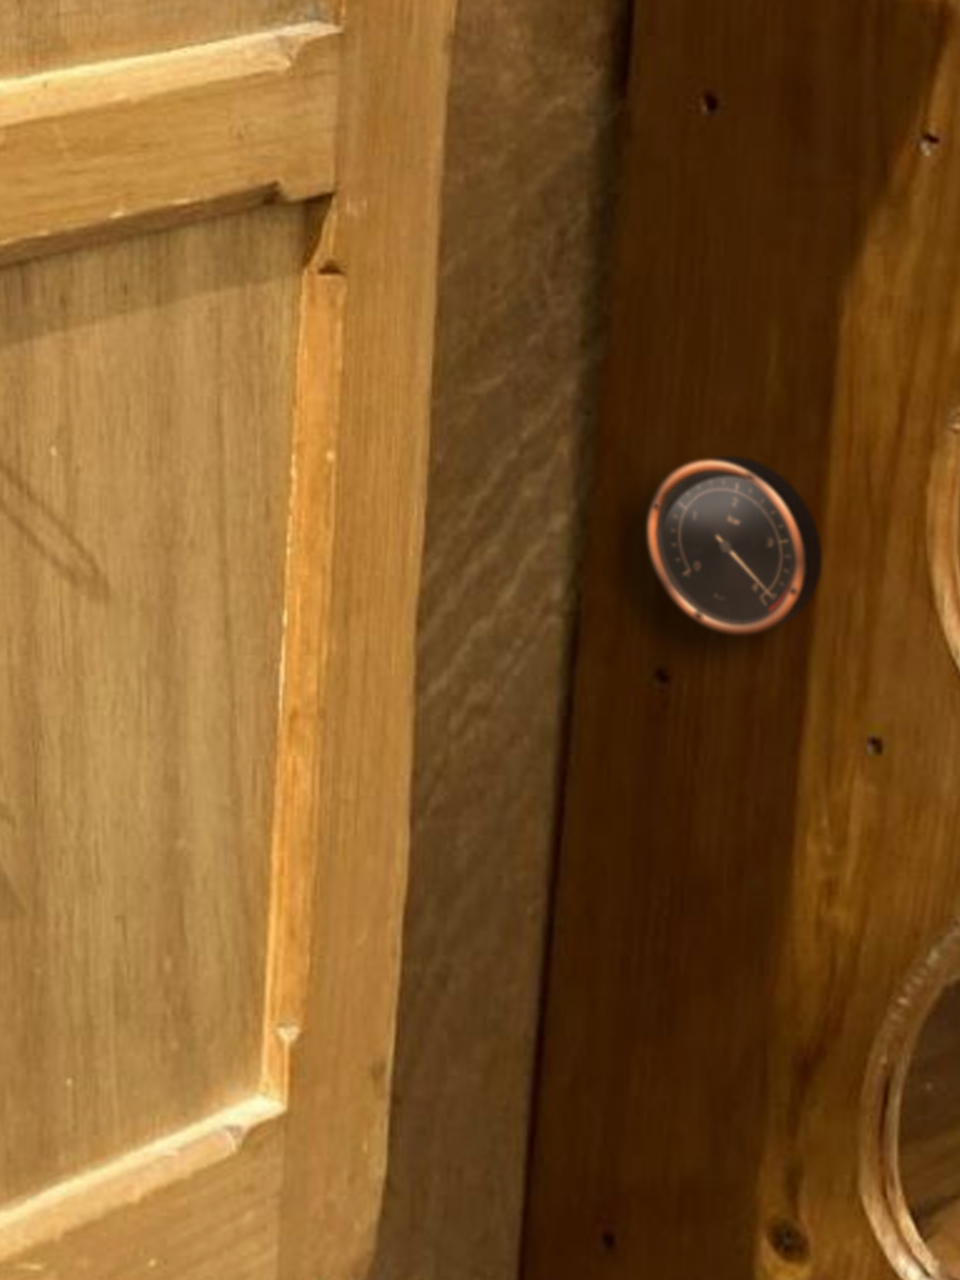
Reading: 3.8 bar
